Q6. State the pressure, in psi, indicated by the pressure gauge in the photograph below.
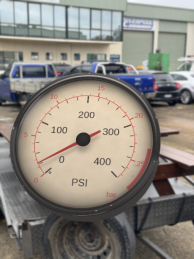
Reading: 20 psi
